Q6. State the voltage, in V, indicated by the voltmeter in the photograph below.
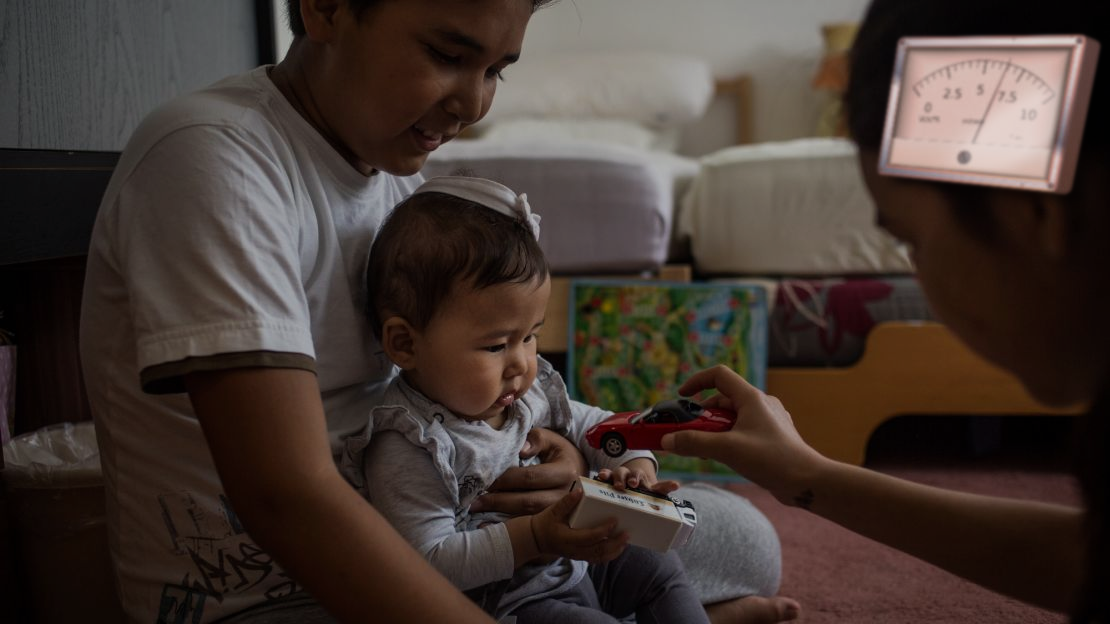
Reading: 6.5 V
